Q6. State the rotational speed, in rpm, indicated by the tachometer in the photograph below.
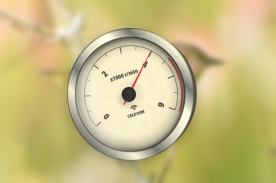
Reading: 4000 rpm
